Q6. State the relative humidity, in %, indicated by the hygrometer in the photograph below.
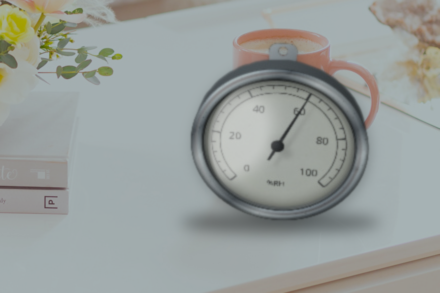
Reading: 60 %
